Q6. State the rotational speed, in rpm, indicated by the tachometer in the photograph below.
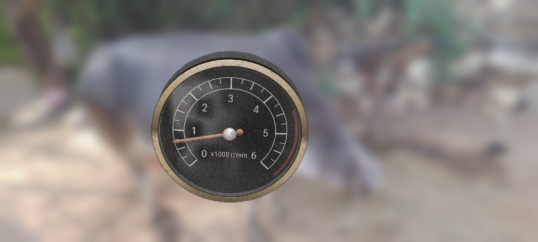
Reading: 750 rpm
